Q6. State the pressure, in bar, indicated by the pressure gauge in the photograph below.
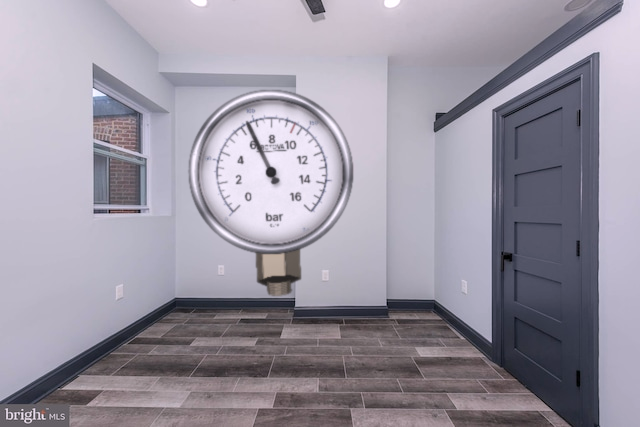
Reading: 6.5 bar
